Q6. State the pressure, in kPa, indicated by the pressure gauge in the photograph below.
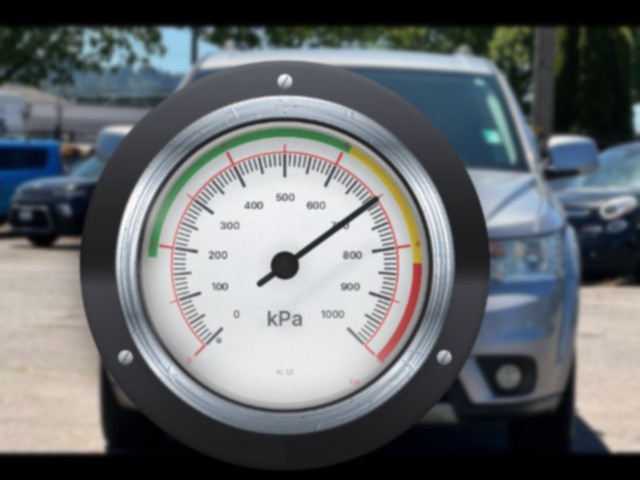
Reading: 700 kPa
